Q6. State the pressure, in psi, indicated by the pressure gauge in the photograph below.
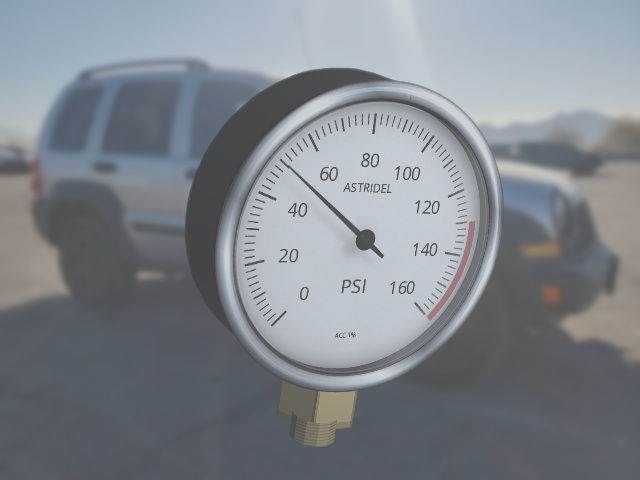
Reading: 50 psi
